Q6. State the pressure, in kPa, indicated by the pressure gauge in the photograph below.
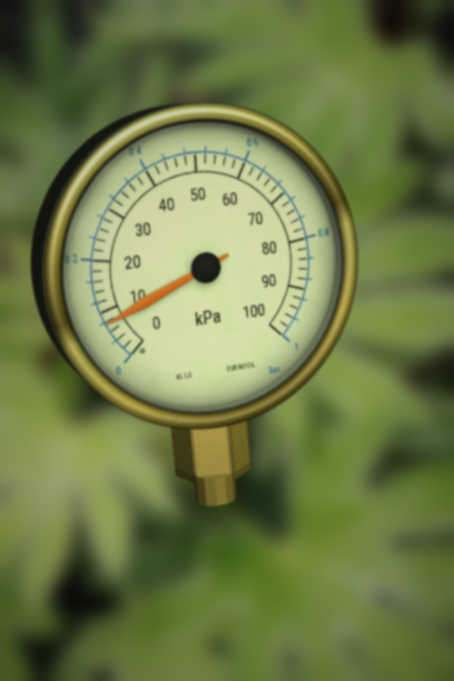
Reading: 8 kPa
